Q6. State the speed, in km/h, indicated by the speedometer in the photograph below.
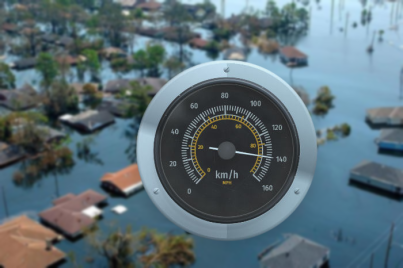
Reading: 140 km/h
